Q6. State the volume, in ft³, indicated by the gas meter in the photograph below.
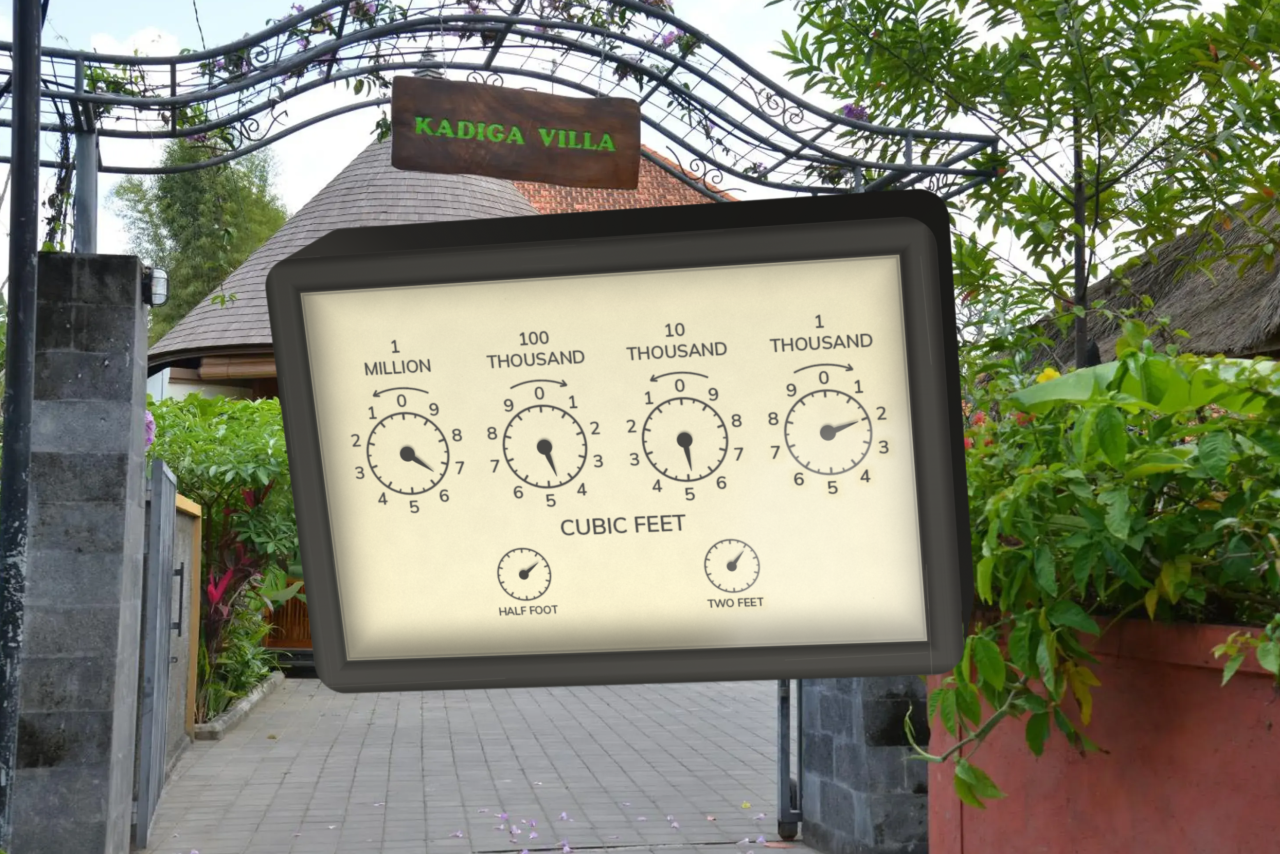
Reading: 645200 ft³
